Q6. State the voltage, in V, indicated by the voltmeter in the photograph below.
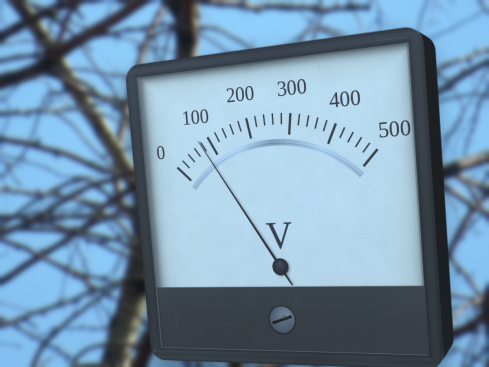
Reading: 80 V
